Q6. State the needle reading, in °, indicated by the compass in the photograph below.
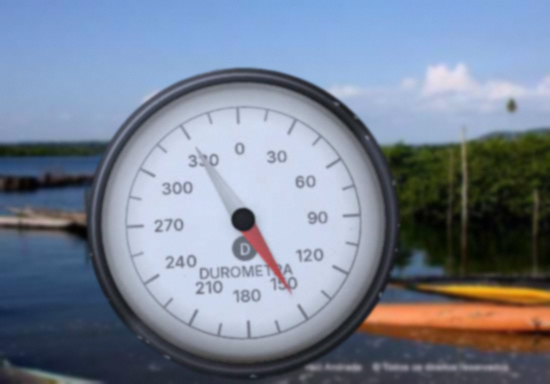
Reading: 150 °
